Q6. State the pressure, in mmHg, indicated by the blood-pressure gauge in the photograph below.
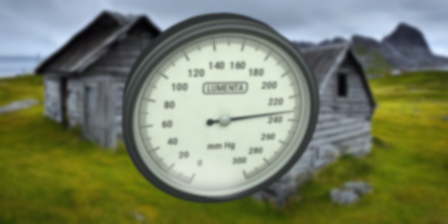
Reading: 230 mmHg
